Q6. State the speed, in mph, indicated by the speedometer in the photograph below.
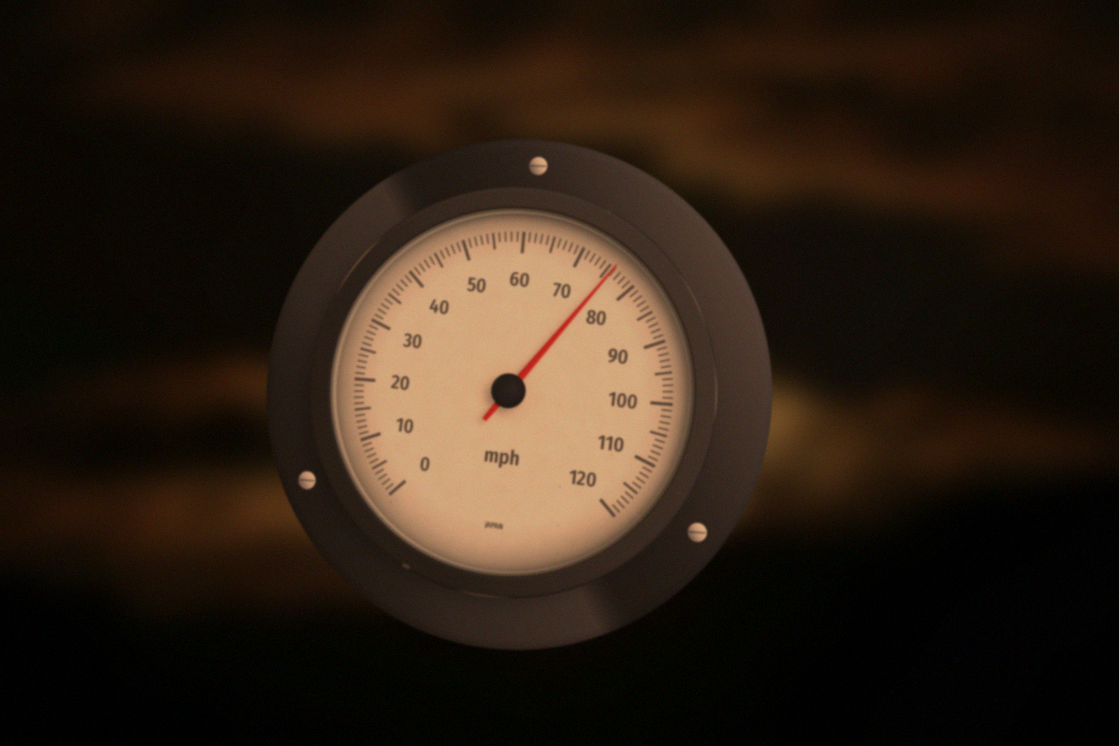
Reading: 76 mph
